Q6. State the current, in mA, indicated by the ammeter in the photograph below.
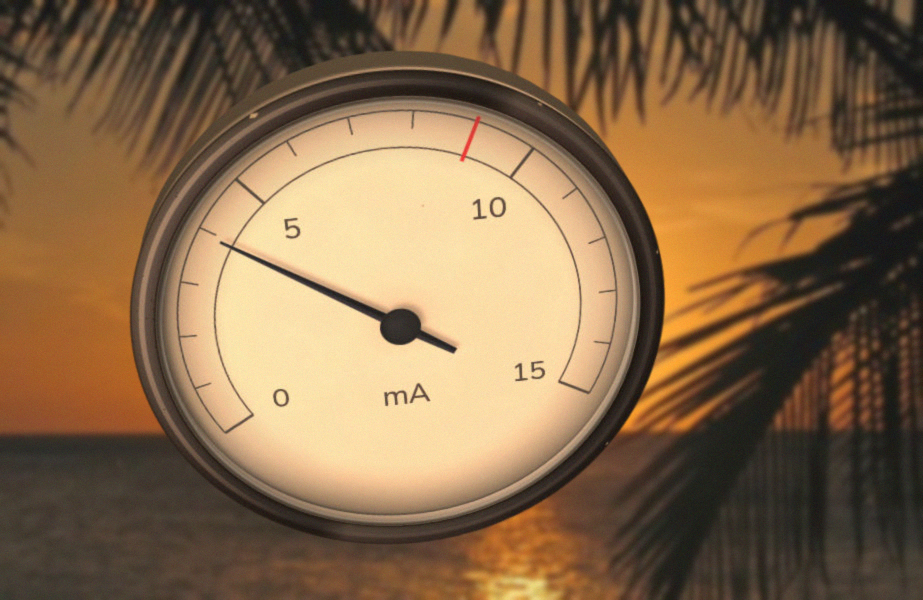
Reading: 4 mA
